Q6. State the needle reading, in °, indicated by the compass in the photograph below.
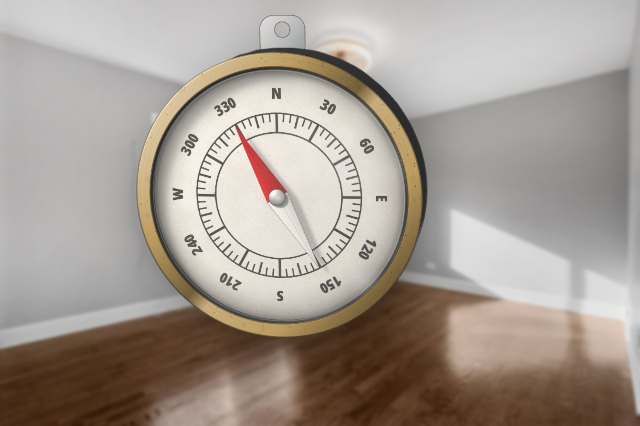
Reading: 330 °
